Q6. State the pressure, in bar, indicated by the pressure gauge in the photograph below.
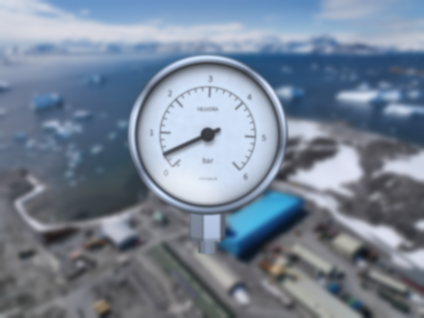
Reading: 0.4 bar
